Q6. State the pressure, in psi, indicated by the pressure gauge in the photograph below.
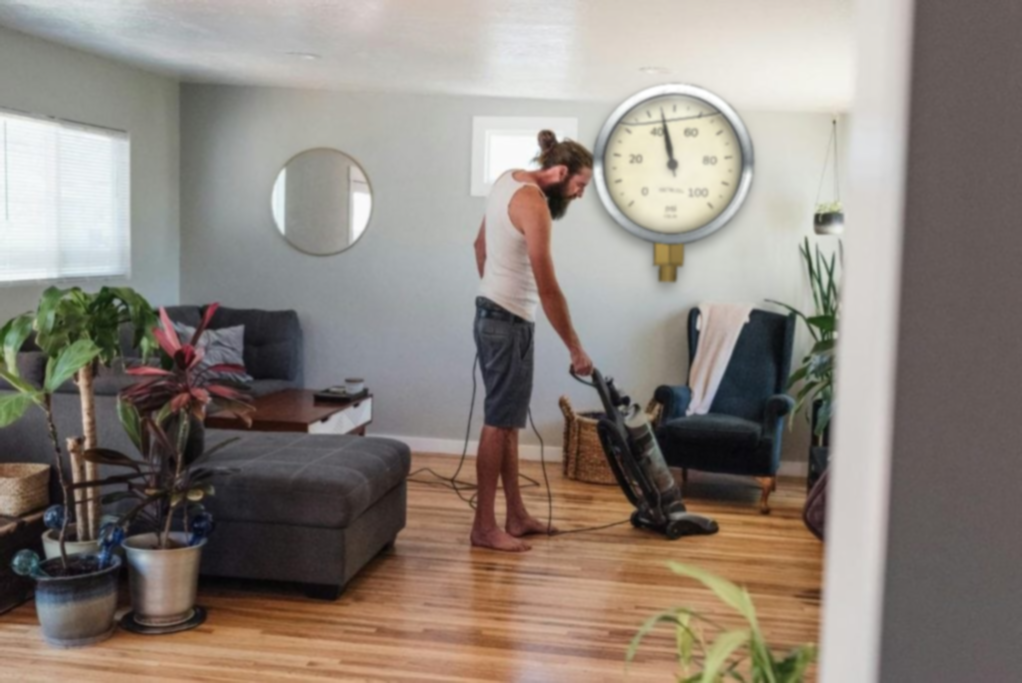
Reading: 45 psi
